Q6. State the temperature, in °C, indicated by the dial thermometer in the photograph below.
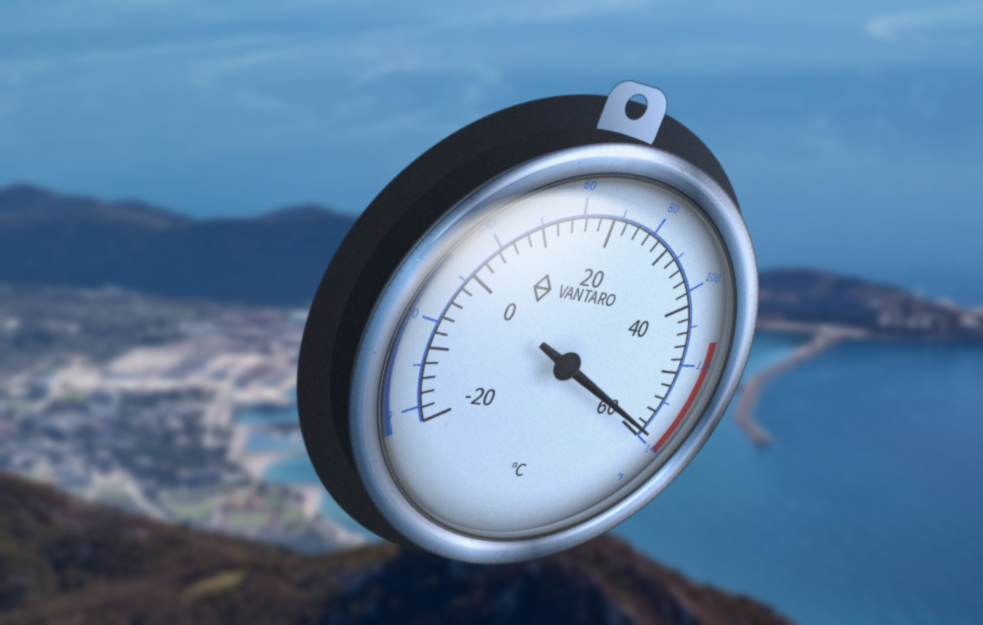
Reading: 59 °C
